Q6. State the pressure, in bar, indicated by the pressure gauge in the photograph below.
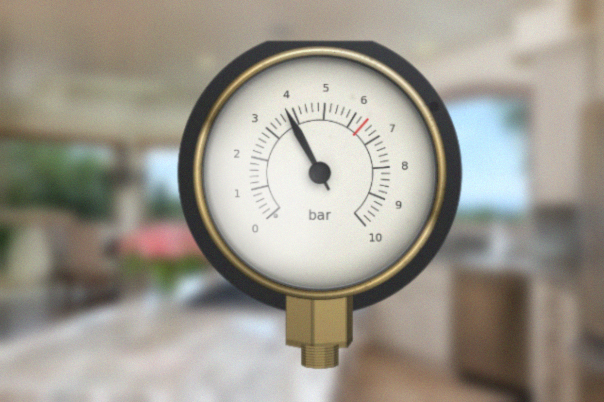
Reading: 3.8 bar
